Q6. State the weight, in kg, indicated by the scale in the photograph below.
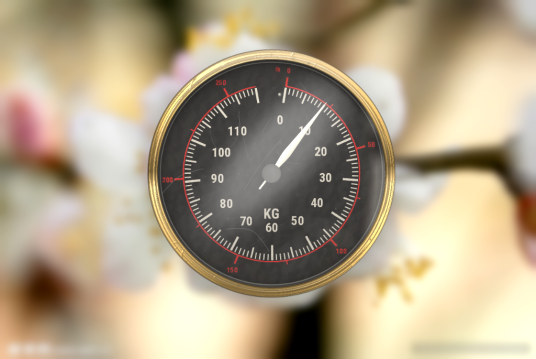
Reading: 10 kg
